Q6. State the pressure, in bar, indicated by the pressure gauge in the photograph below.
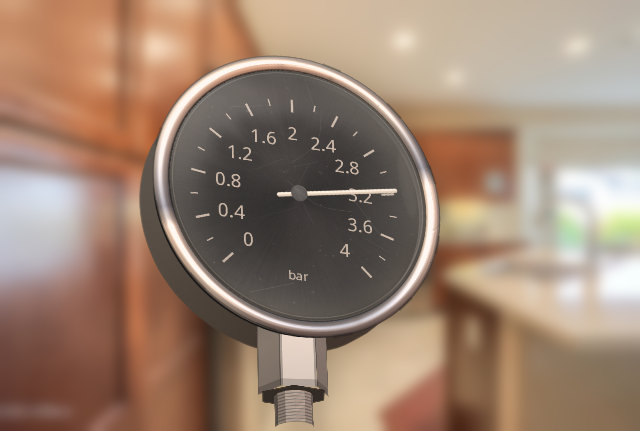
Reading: 3.2 bar
